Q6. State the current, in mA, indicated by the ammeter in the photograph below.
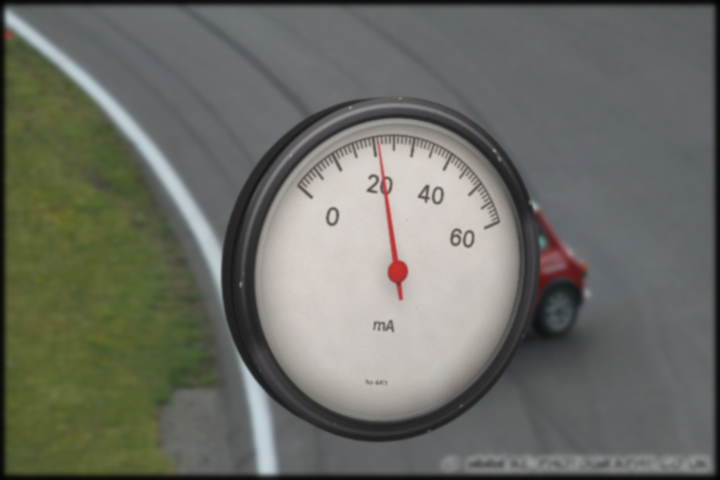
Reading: 20 mA
